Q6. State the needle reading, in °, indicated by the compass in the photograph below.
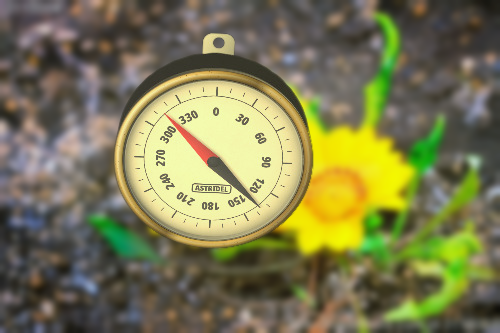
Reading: 315 °
